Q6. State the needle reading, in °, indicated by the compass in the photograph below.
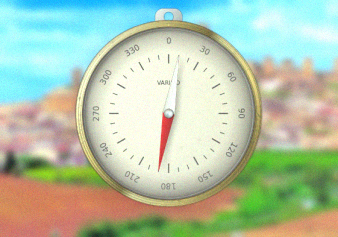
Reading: 190 °
